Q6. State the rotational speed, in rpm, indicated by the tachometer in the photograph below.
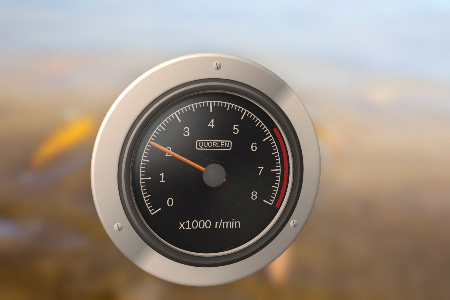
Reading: 2000 rpm
